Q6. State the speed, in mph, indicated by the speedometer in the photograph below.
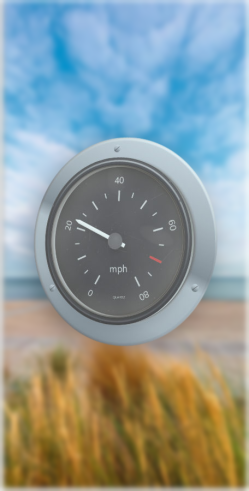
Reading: 22.5 mph
